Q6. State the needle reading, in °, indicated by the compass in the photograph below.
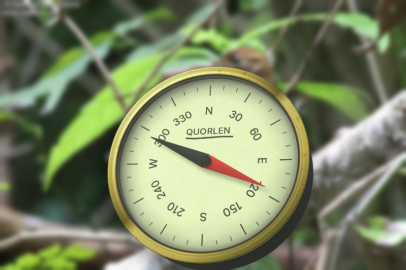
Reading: 115 °
